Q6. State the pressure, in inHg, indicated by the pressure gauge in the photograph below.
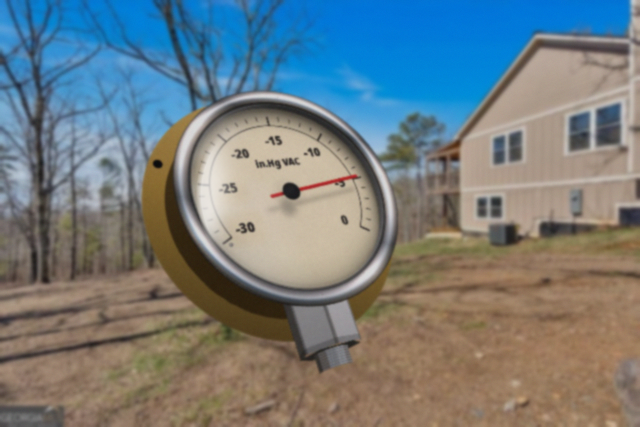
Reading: -5 inHg
